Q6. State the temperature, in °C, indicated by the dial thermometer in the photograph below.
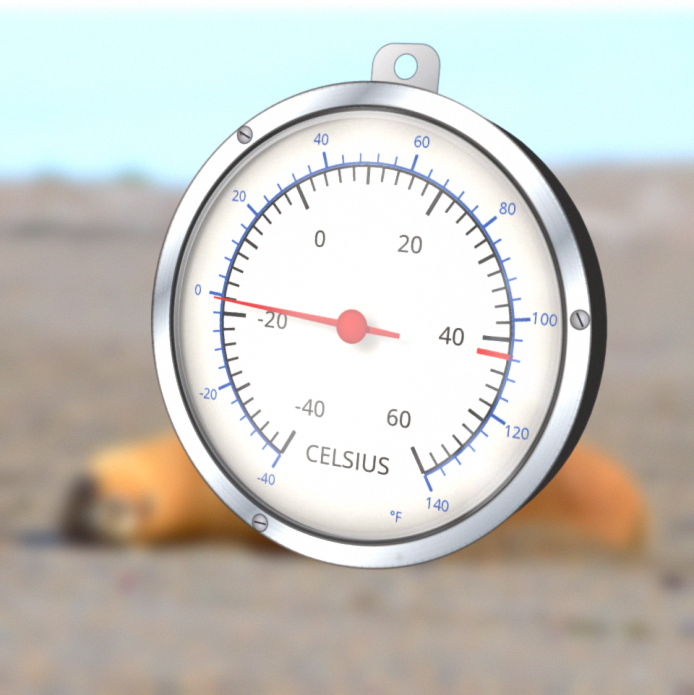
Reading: -18 °C
